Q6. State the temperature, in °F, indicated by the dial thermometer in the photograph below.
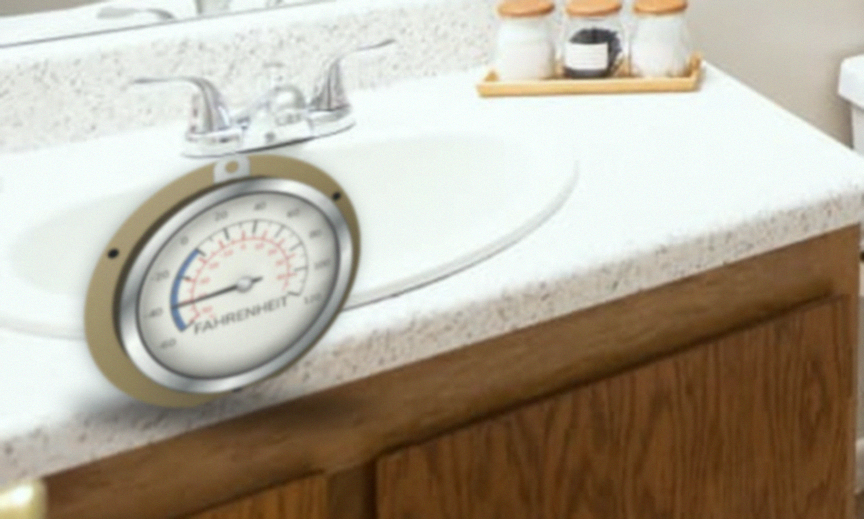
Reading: -40 °F
